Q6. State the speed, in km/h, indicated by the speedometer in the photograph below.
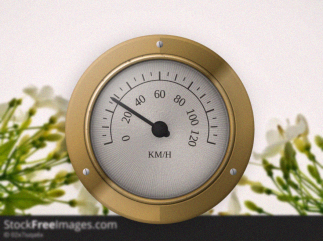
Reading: 27.5 km/h
